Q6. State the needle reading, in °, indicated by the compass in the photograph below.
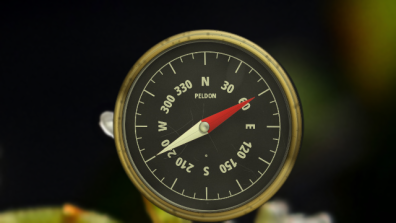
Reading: 60 °
